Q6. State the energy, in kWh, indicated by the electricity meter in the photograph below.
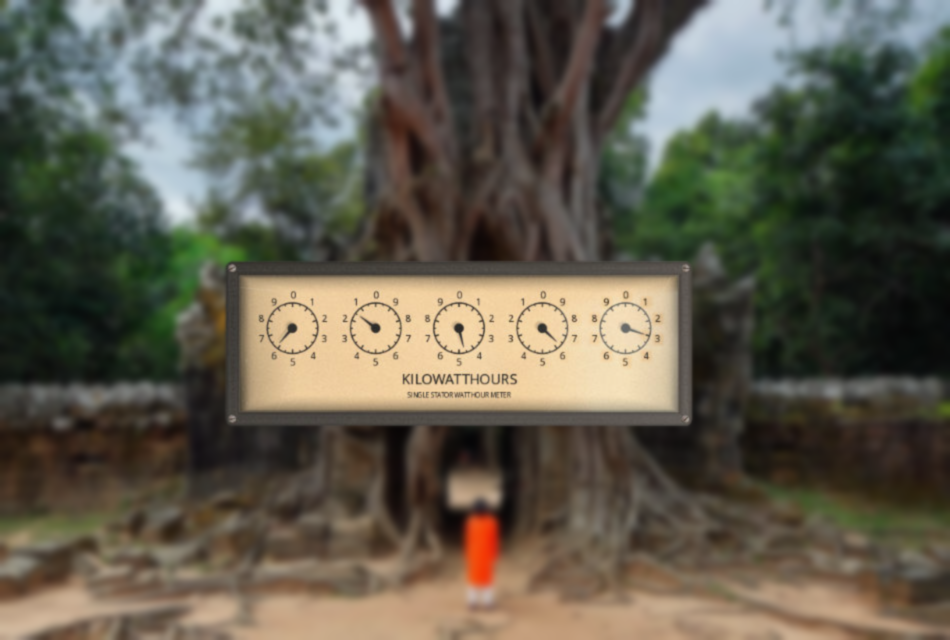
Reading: 61463 kWh
